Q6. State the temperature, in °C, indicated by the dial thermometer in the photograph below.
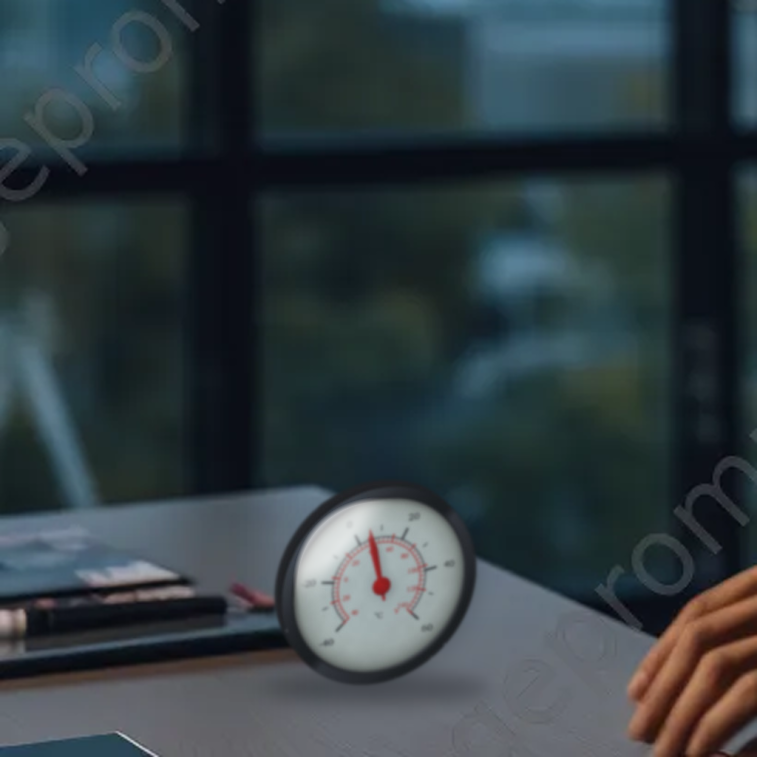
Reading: 5 °C
